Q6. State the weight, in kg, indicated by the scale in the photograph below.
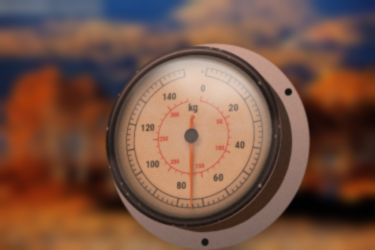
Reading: 74 kg
